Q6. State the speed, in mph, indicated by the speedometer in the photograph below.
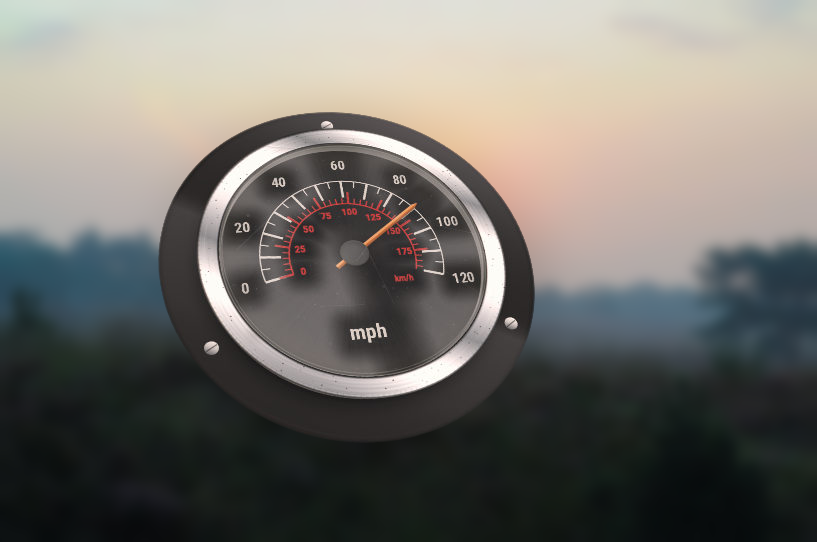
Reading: 90 mph
